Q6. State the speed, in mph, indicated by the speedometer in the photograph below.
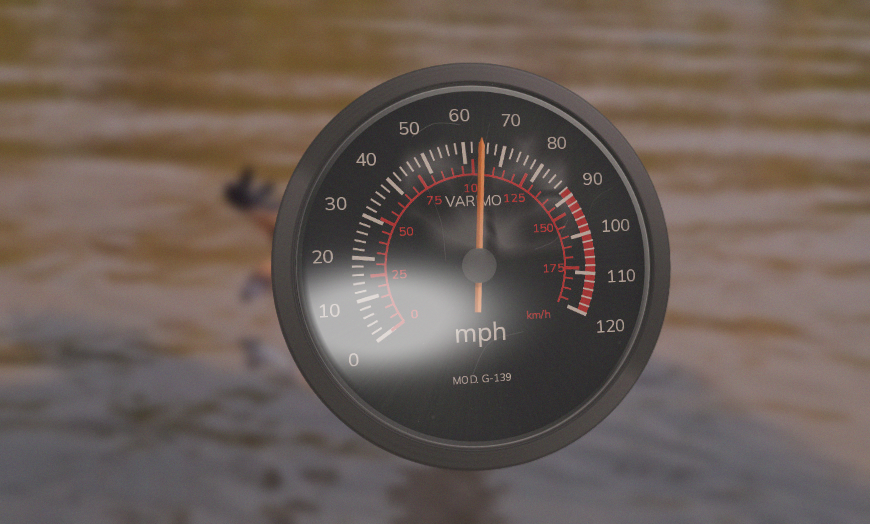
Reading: 64 mph
